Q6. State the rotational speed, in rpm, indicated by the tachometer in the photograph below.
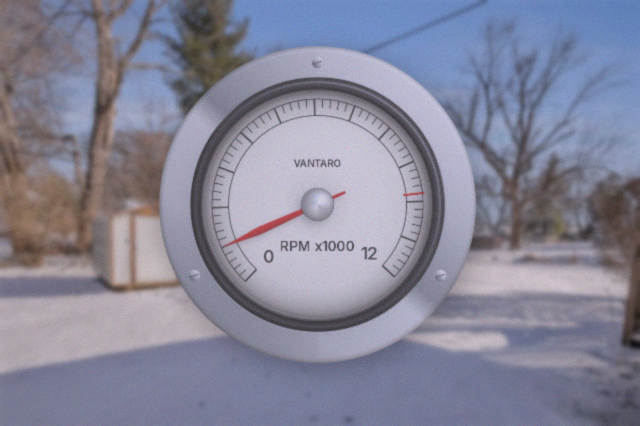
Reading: 1000 rpm
